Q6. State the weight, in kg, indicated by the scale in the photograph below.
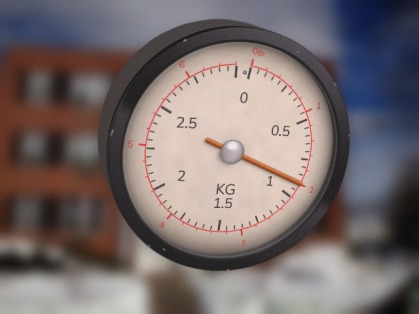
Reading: 0.9 kg
